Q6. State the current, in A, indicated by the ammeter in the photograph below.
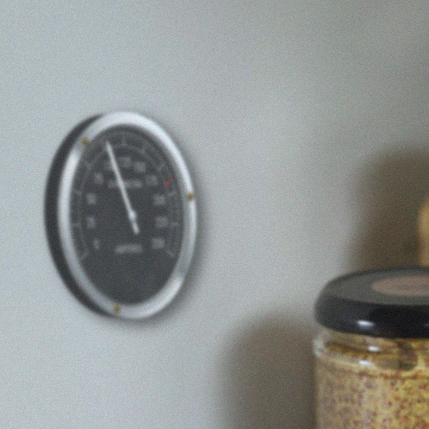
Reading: 100 A
